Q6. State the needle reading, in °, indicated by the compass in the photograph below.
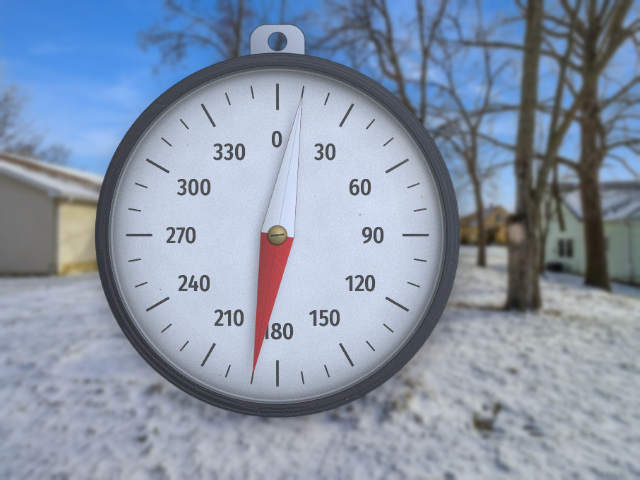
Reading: 190 °
